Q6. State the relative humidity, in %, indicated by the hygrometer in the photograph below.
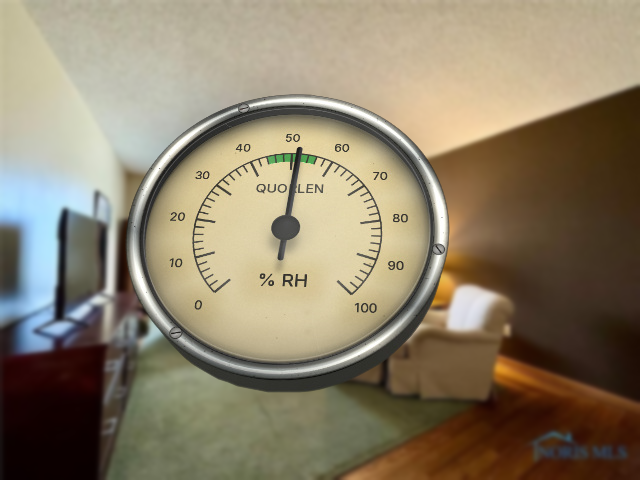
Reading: 52 %
